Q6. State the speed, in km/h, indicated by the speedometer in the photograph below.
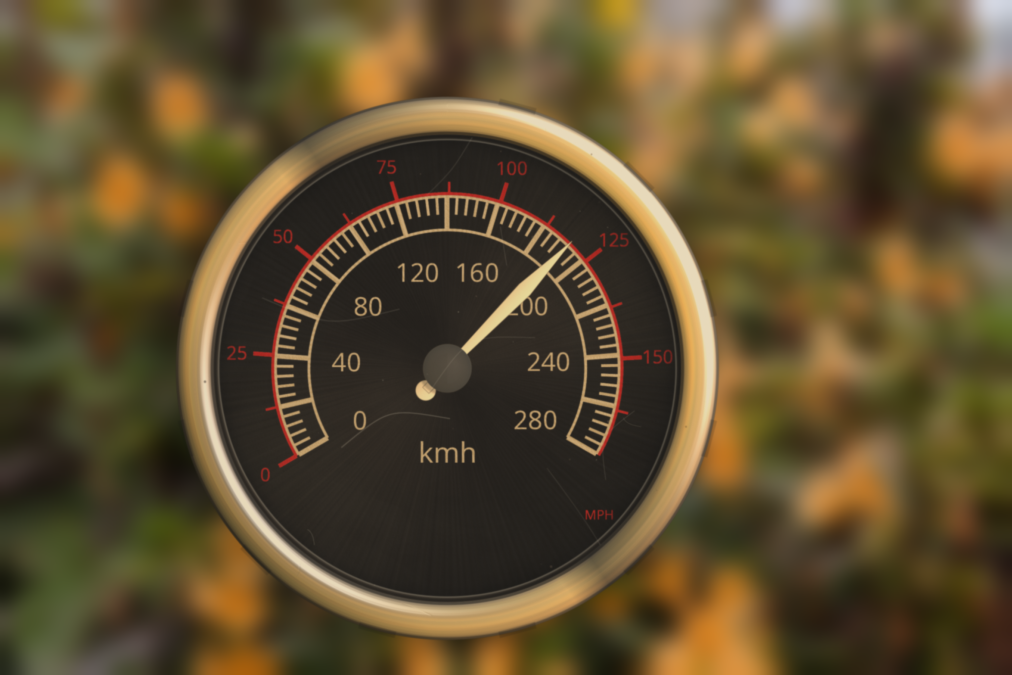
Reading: 192 km/h
